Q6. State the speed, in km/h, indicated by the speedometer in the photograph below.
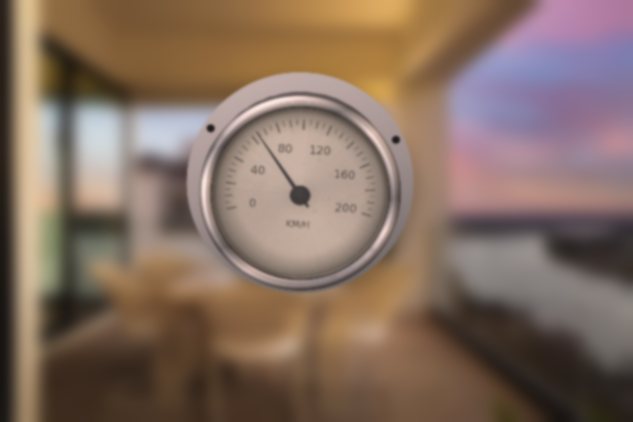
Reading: 65 km/h
